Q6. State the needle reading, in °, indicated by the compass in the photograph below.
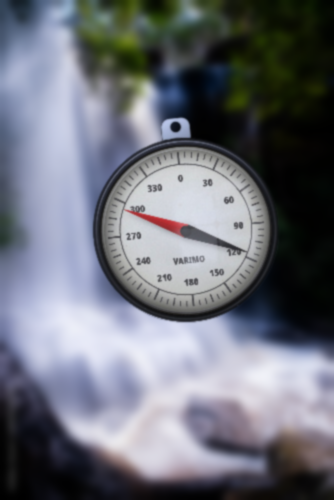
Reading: 295 °
